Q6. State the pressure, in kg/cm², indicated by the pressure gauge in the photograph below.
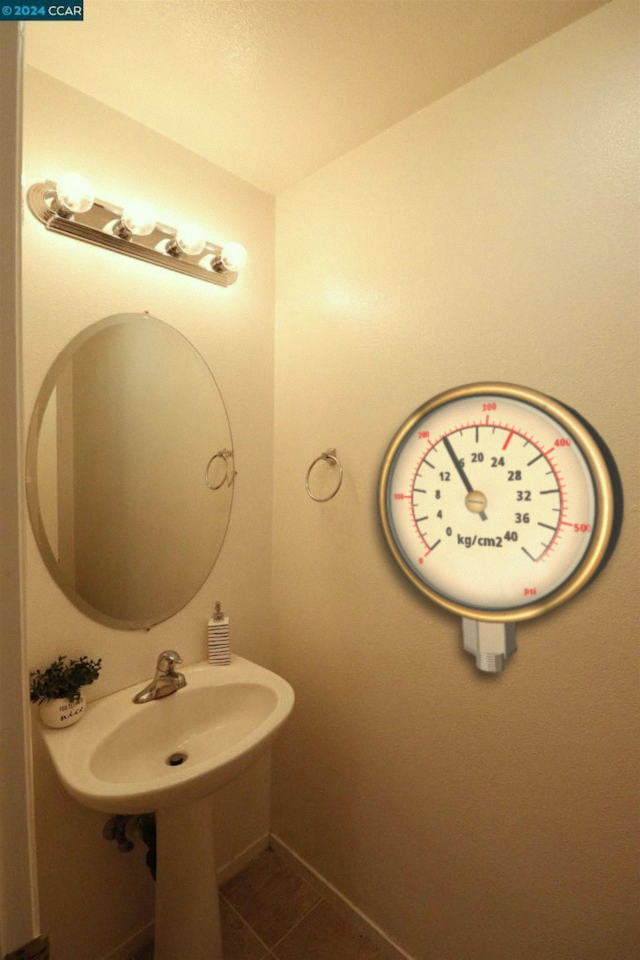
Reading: 16 kg/cm²
